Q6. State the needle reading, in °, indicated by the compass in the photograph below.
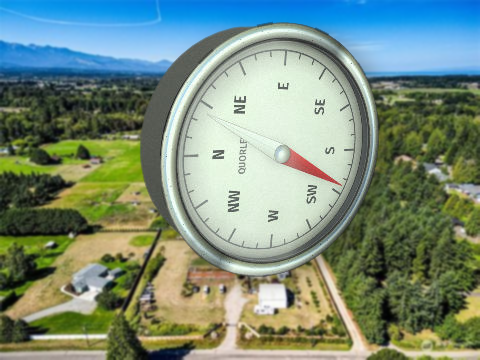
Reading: 205 °
